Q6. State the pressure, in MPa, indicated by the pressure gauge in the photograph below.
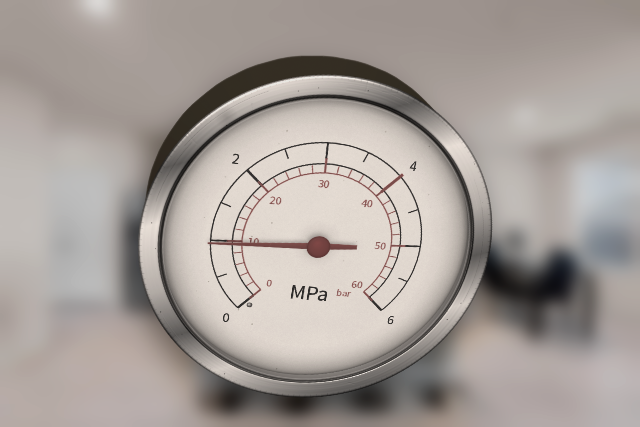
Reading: 1 MPa
